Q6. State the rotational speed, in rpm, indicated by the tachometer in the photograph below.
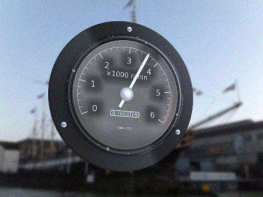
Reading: 3600 rpm
